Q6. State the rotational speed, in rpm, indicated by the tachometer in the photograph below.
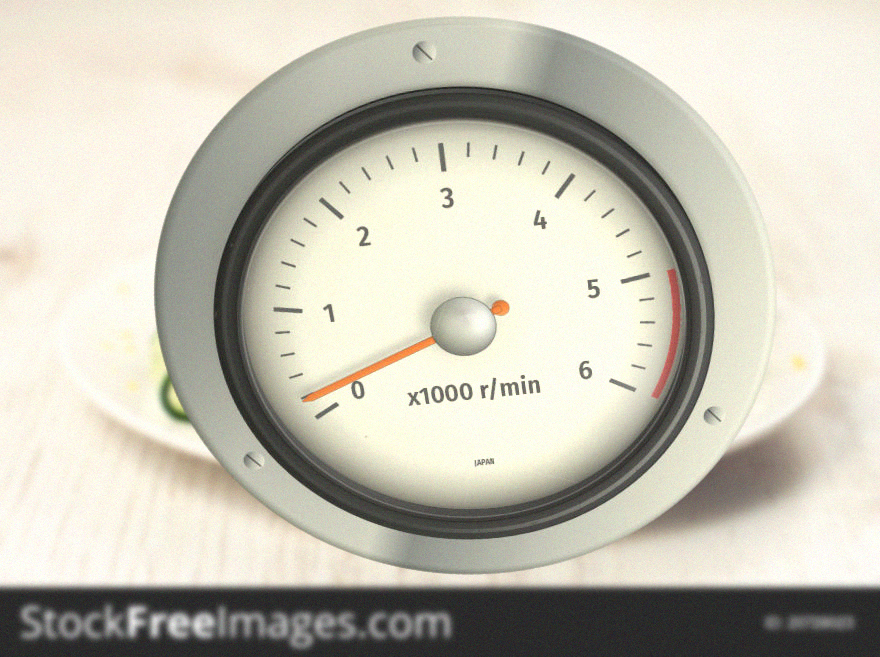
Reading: 200 rpm
